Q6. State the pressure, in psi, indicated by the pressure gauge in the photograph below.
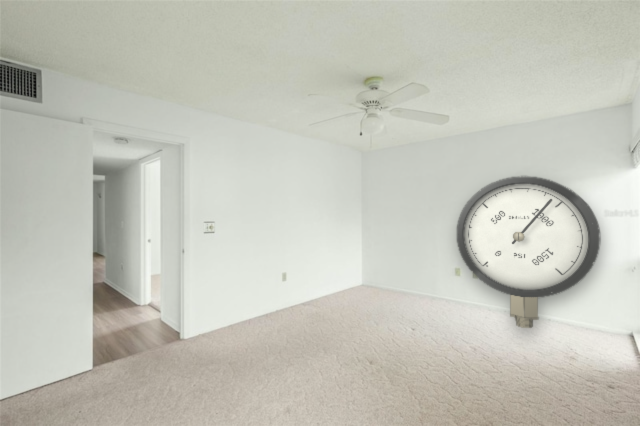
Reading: 950 psi
